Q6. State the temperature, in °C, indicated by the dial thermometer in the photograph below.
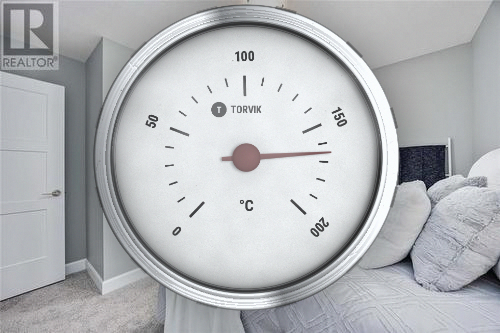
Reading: 165 °C
